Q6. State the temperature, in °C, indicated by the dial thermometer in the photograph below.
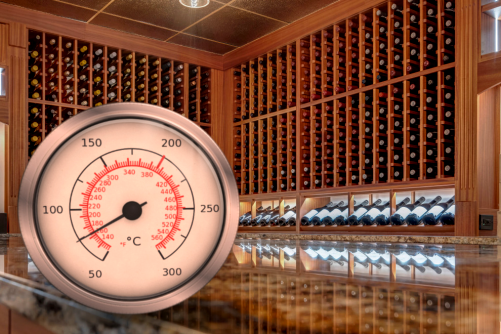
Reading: 75 °C
